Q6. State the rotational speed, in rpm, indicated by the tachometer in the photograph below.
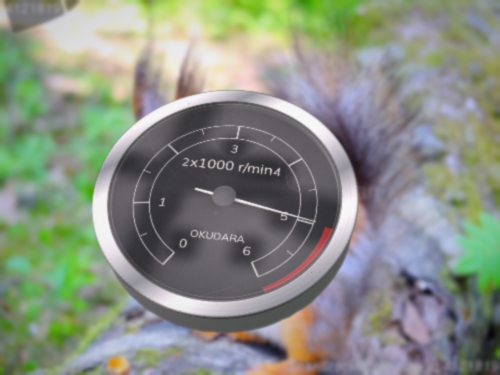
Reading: 5000 rpm
